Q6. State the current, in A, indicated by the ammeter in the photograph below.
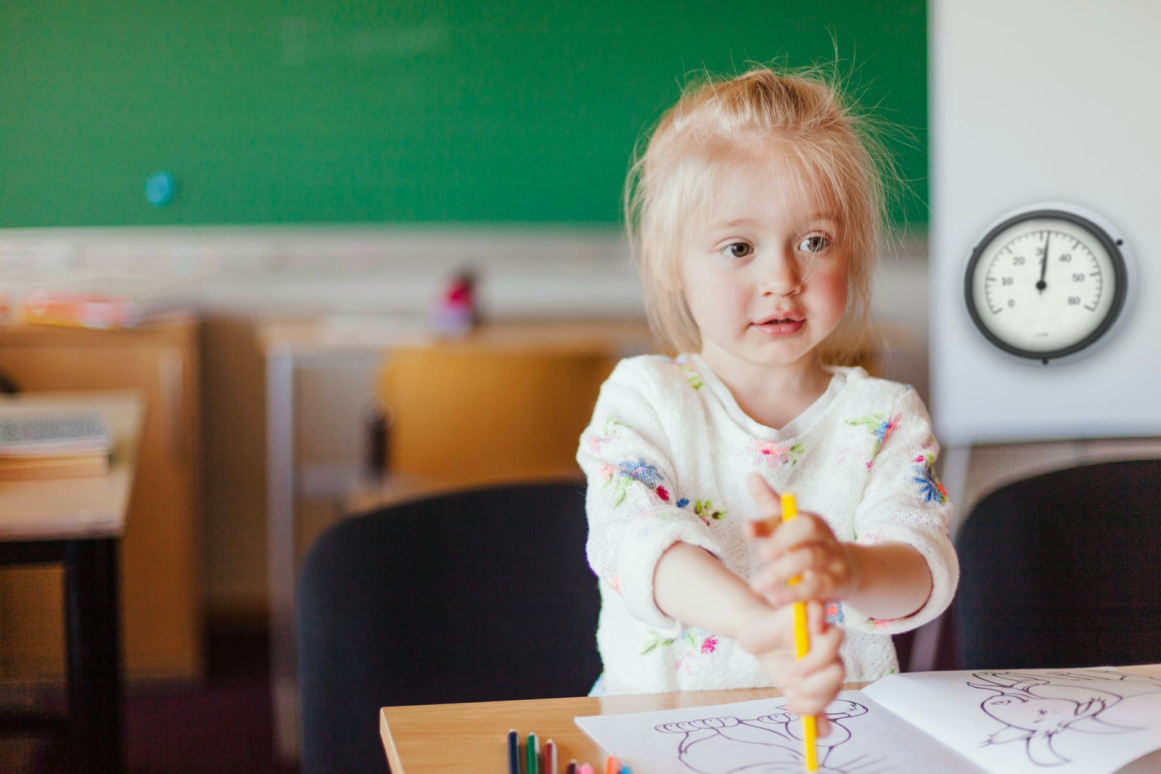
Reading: 32 A
